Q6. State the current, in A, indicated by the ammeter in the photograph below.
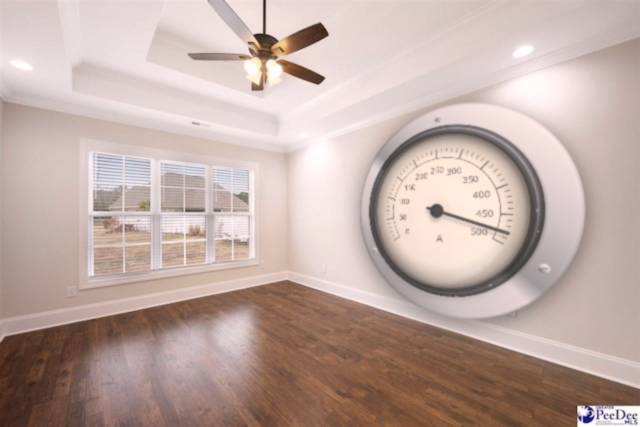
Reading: 480 A
